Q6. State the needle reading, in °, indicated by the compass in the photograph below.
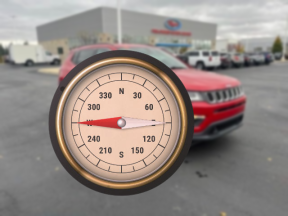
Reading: 270 °
